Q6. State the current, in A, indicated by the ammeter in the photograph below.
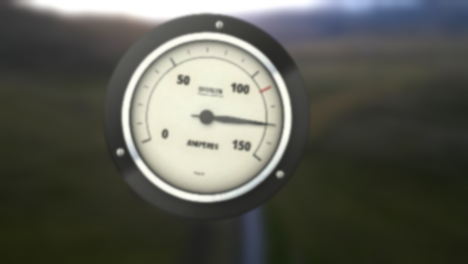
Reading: 130 A
